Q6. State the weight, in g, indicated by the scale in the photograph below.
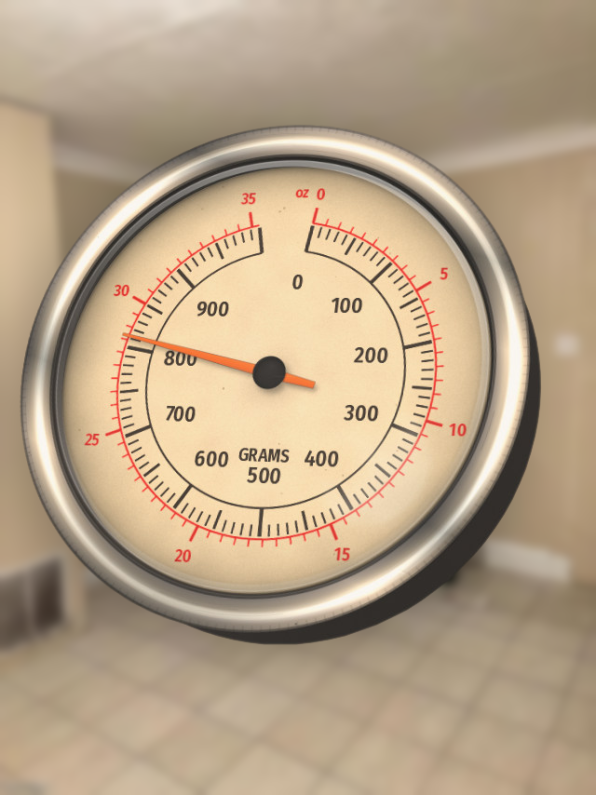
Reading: 810 g
